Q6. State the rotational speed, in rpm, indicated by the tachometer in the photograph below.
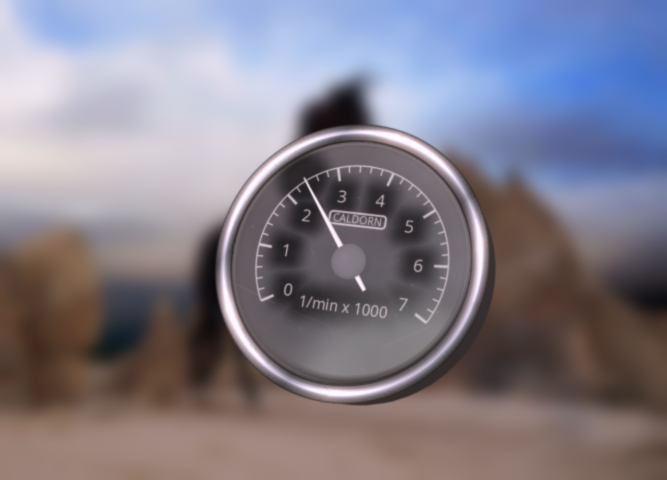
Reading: 2400 rpm
